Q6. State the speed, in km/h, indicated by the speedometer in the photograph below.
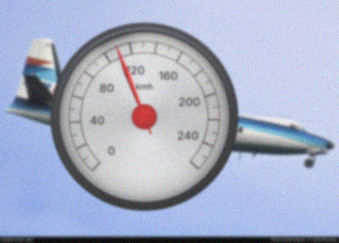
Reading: 110 km/h
